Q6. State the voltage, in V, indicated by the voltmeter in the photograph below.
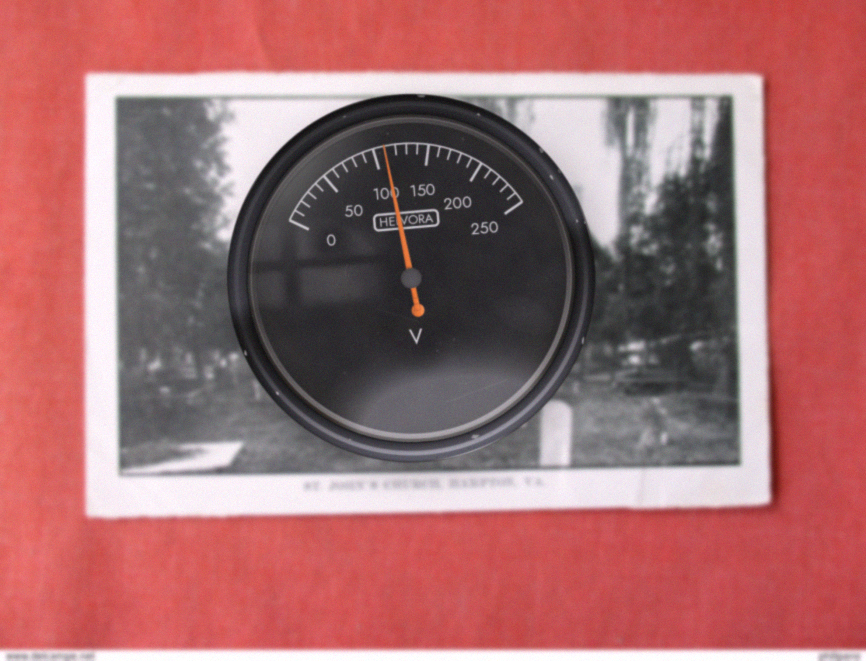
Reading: 110 V
